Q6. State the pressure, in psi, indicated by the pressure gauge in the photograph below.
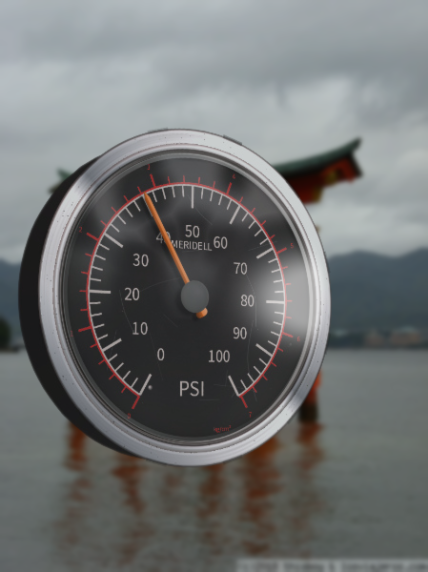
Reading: 40 psi
